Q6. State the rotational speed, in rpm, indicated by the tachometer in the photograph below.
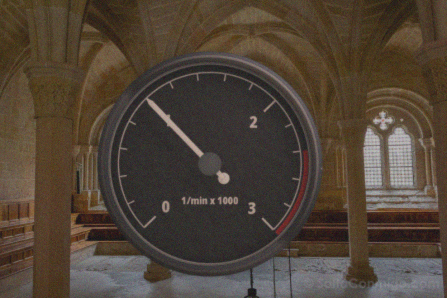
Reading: 1000 rpm
